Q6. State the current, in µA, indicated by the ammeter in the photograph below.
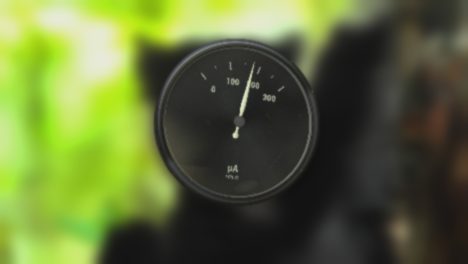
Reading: 175 µA
